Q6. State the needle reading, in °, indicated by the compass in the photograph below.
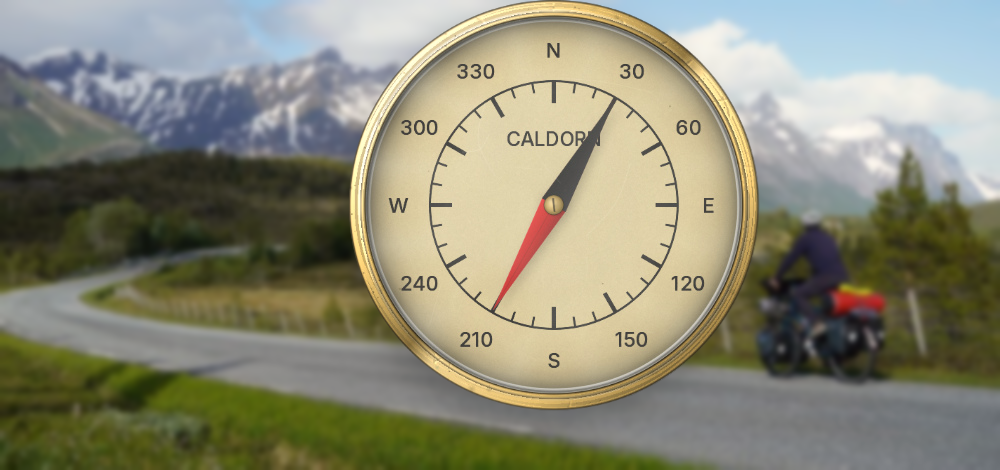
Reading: 210 °
